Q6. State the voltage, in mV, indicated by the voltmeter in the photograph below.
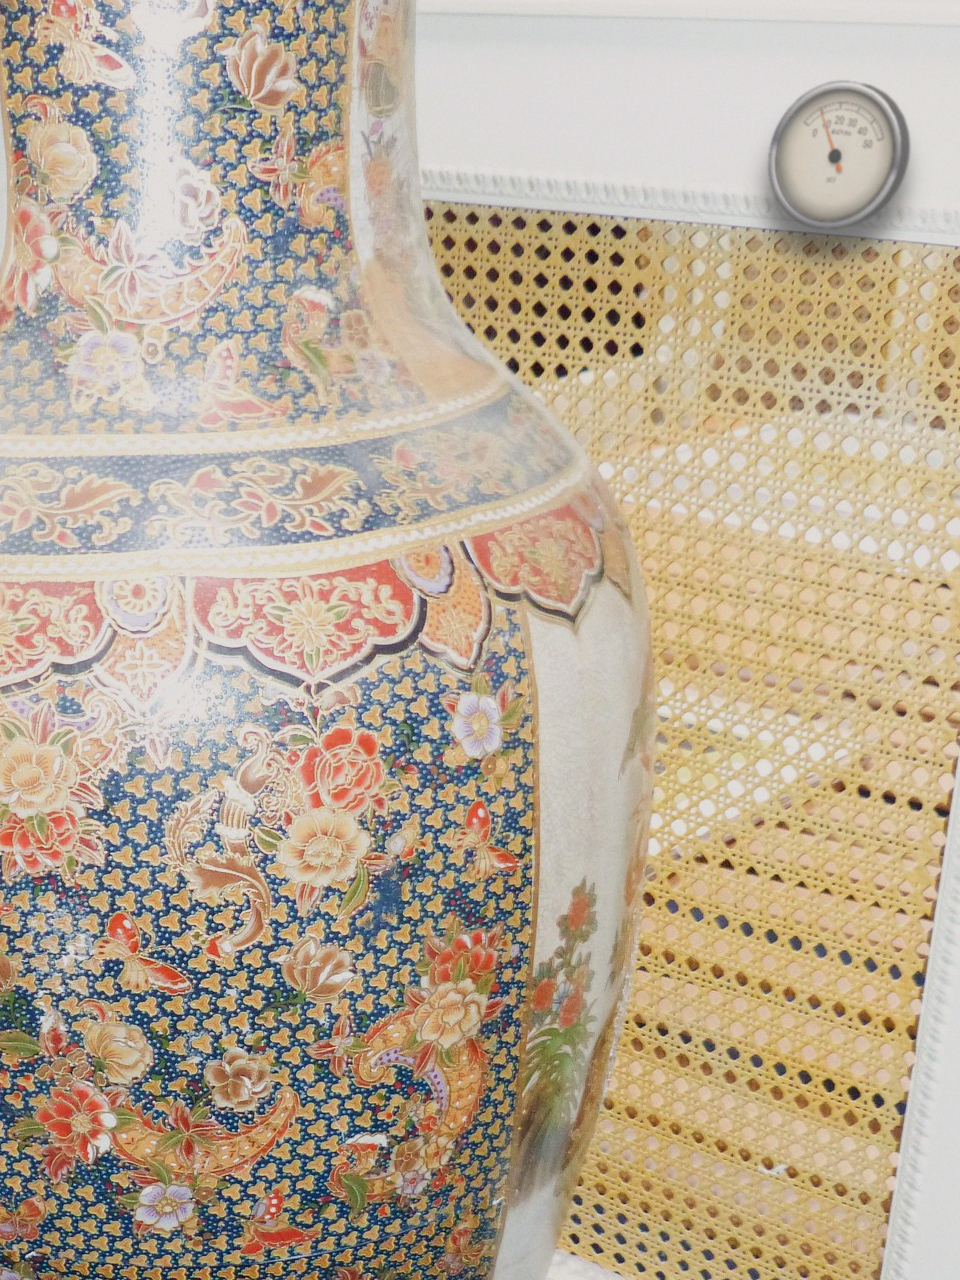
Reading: 10 mV
